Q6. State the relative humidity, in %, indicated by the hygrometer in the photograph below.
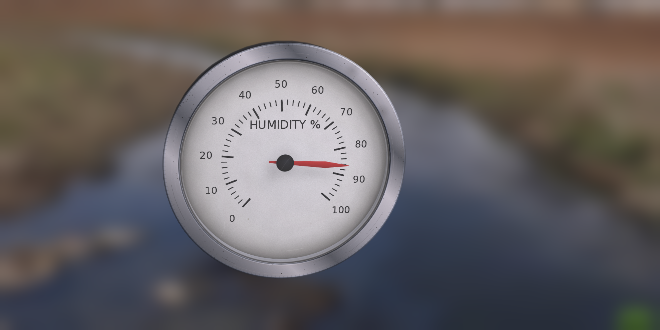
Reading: 86 %
